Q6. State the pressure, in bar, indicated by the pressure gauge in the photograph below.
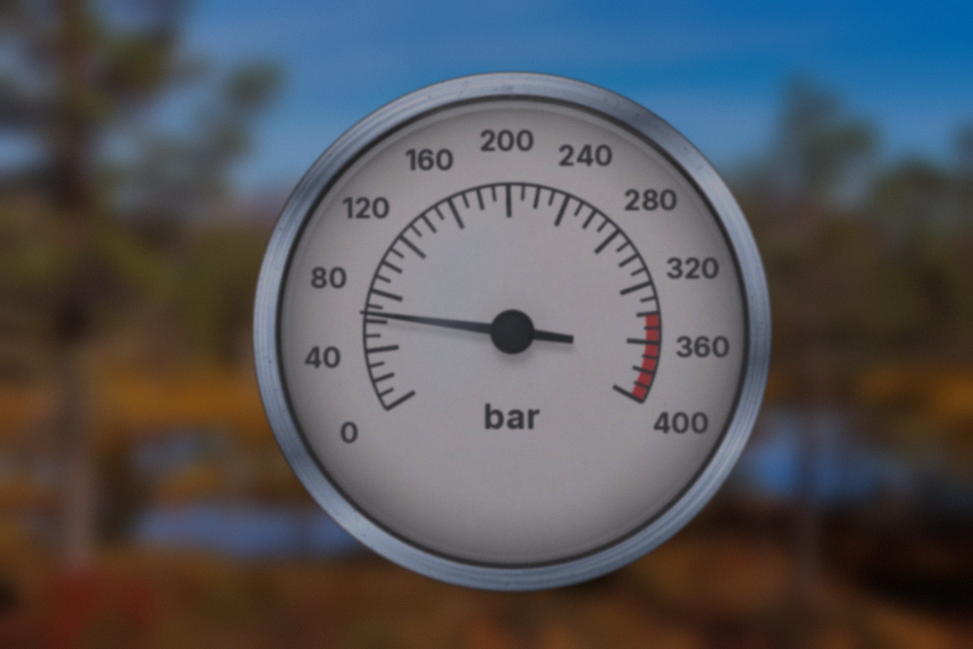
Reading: 65 bar
